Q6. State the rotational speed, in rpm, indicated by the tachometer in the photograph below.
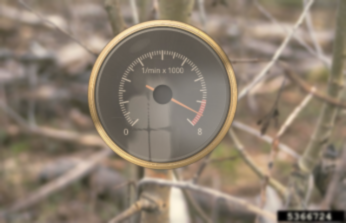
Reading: 7500 rpm
